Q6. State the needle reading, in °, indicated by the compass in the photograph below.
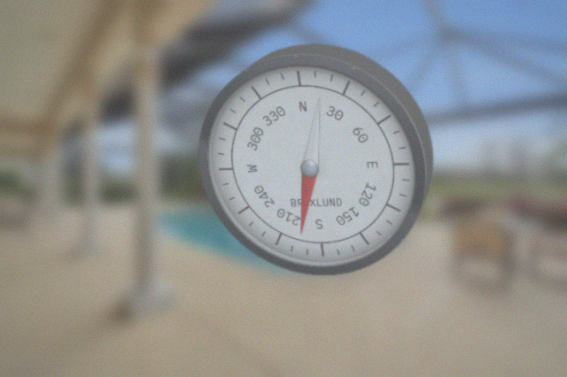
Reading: 195 °
